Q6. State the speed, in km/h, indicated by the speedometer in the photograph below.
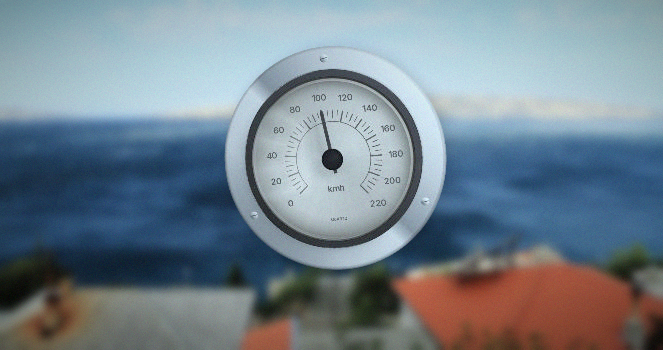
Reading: 100 km/h
